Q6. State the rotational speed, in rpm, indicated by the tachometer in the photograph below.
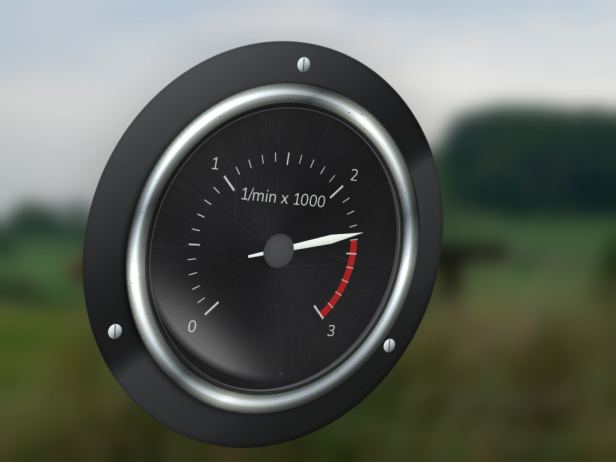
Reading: 2350 rpm
